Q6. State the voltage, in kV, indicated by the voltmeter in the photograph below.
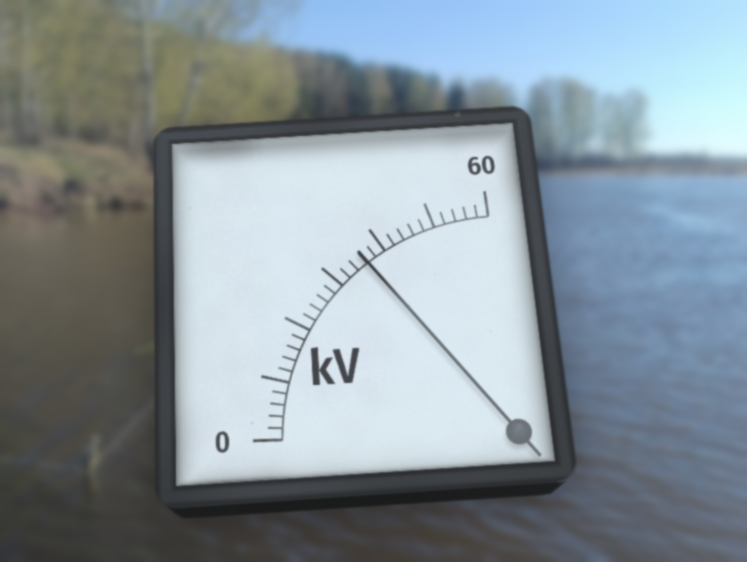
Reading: 36 kV
